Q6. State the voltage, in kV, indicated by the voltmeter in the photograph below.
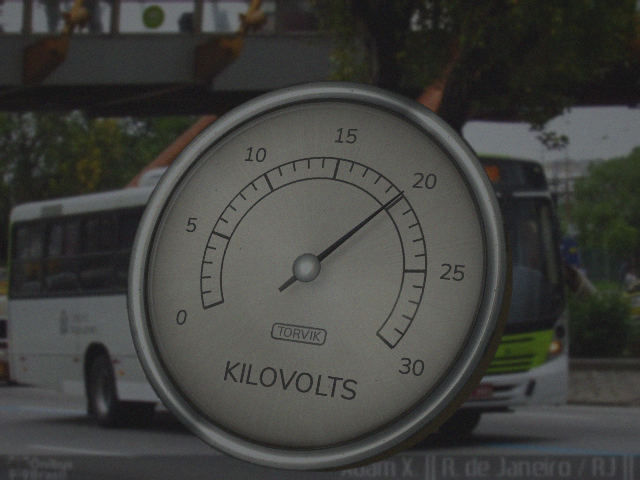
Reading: 20 kV
